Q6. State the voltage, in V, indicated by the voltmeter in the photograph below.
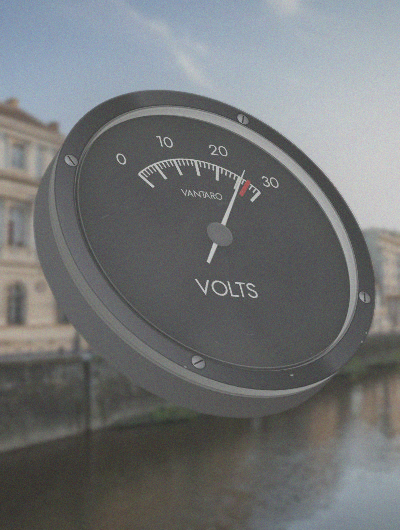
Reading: 25 V
